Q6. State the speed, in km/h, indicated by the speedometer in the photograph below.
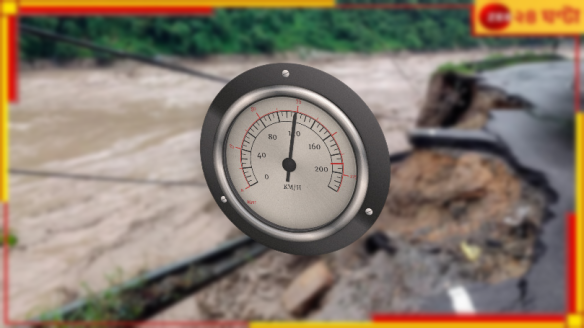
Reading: 120 km/h
